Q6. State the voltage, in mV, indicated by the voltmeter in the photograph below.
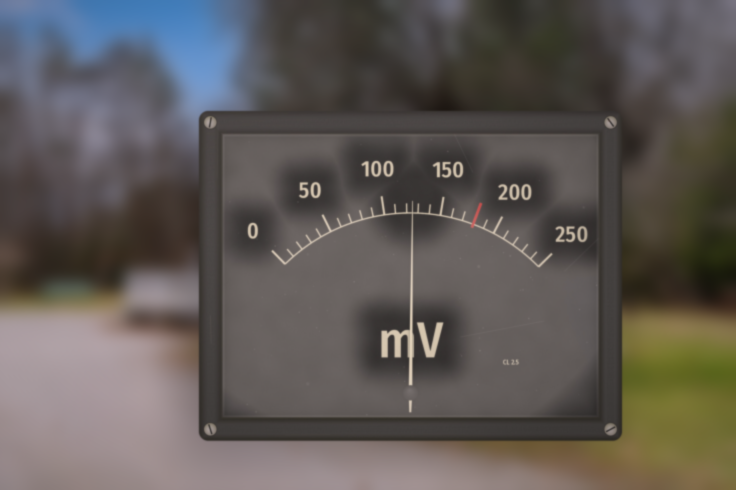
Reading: 125 mV
